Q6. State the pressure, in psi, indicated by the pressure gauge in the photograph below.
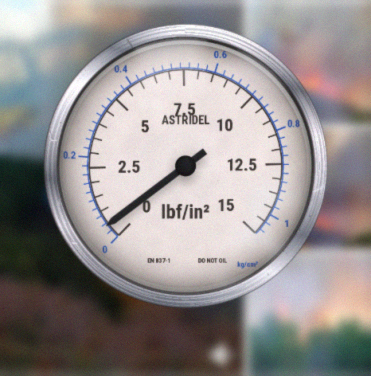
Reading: 0.5 psi
